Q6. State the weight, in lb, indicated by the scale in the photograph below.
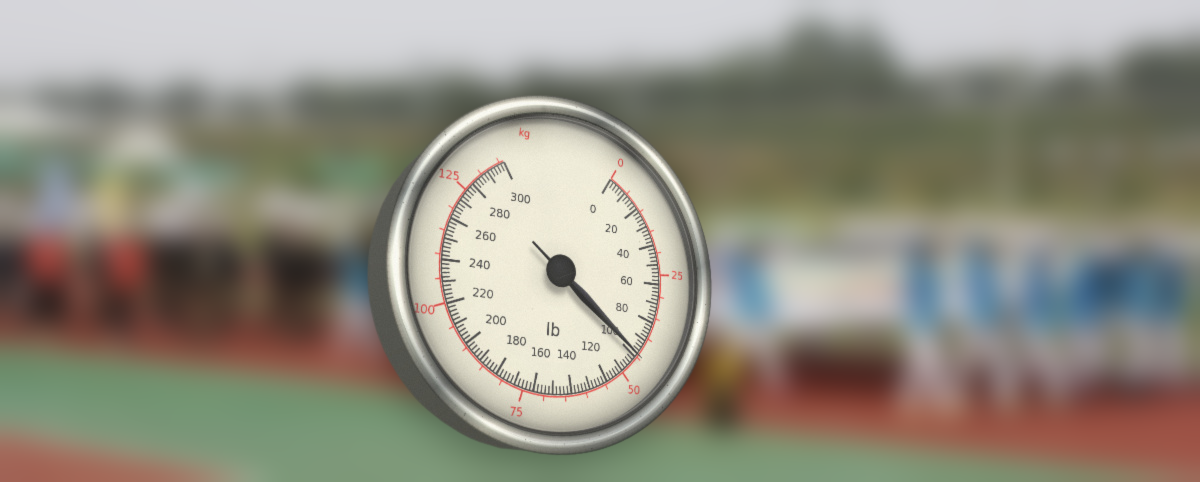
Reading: 100 lb
